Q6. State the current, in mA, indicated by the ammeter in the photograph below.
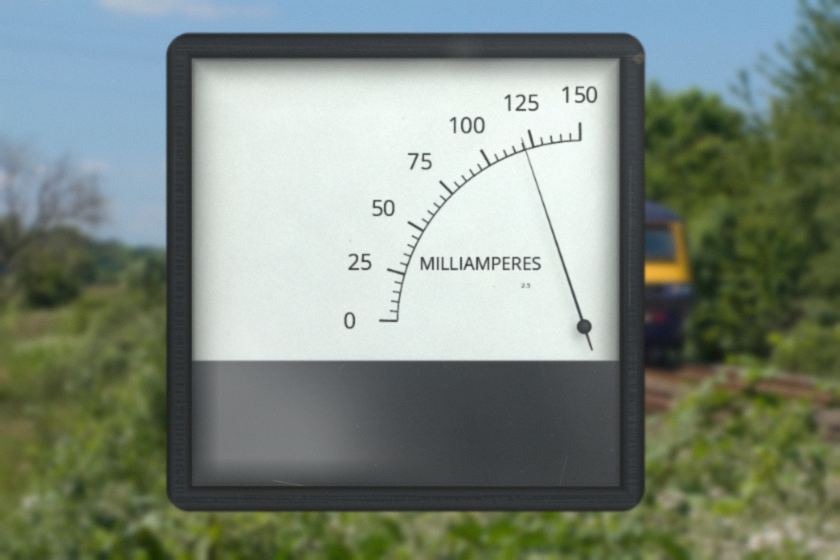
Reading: 120 mA
